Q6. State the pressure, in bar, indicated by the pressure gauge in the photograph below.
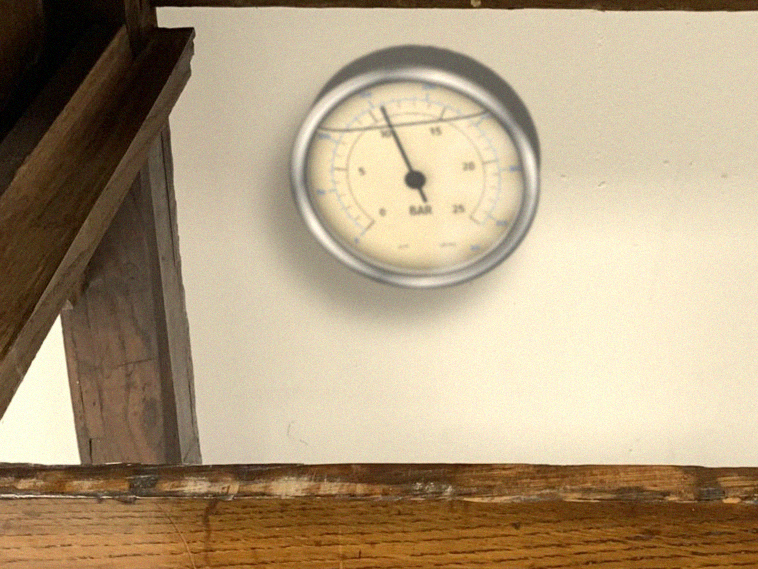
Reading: 11 bar
